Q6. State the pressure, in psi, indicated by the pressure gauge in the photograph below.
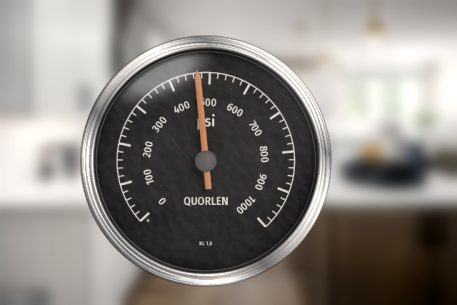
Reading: 470 psi
